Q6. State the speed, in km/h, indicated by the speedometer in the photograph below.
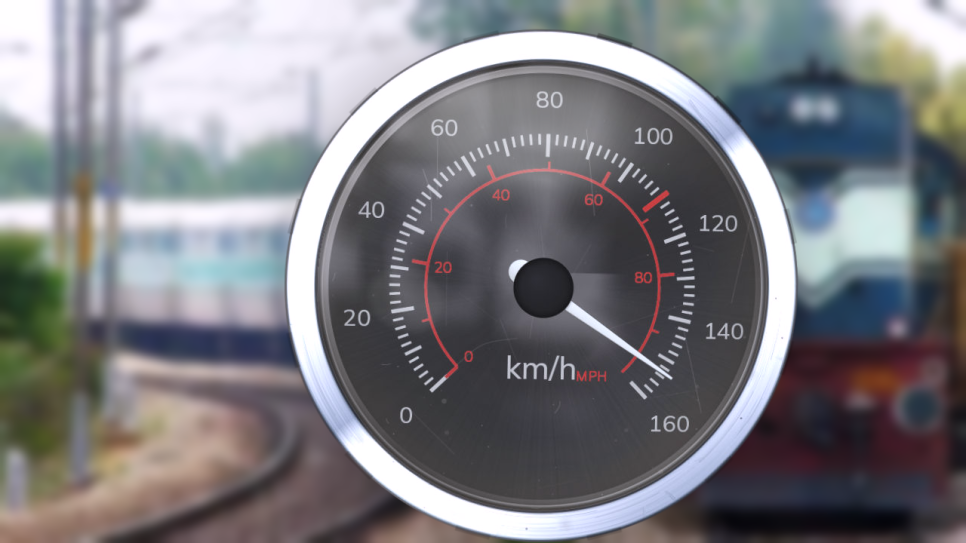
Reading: 153 km/h
